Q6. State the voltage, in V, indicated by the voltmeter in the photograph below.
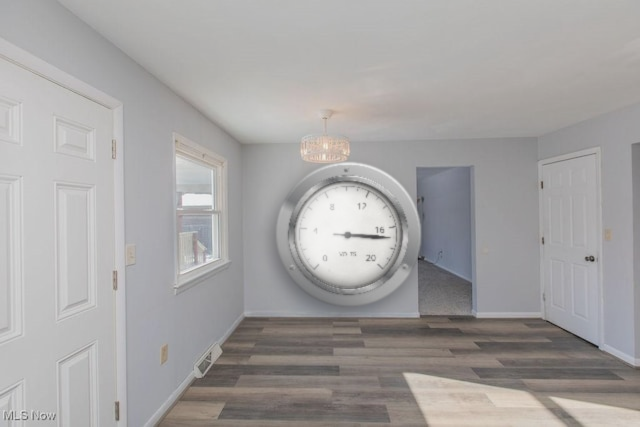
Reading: 17 V
